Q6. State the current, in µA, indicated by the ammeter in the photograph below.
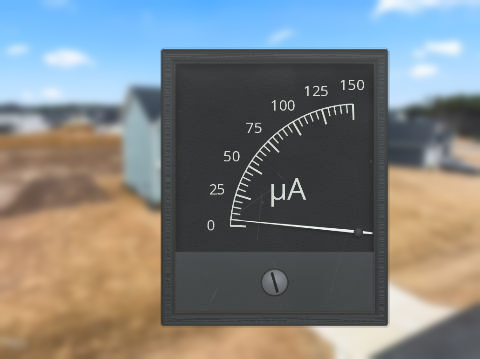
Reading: 5 µA
